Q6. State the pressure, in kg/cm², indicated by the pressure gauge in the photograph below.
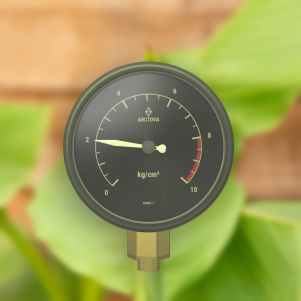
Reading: 2 kg/cm²
